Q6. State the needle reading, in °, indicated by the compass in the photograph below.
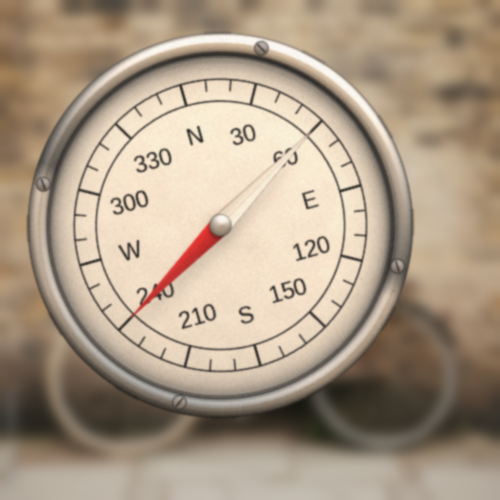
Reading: 240 °
